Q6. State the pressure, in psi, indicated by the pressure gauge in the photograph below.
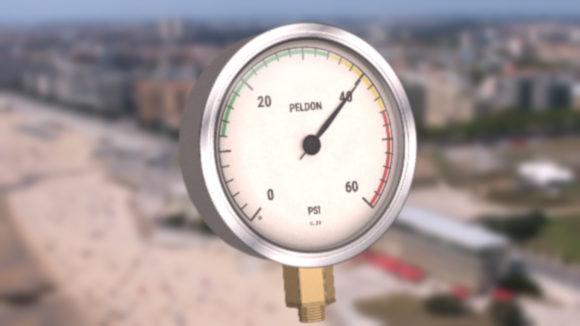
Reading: 40 psi
